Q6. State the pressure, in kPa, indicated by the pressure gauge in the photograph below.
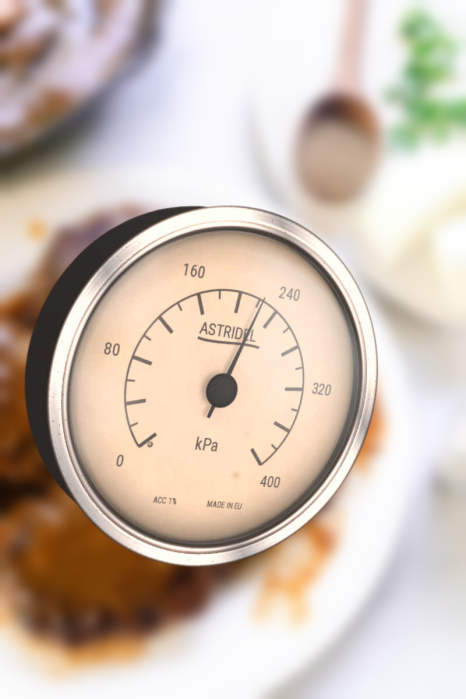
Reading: 220 kPa
